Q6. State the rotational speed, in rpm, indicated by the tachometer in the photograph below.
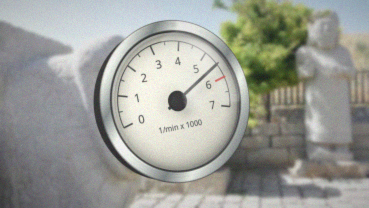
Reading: 5500 rpm
